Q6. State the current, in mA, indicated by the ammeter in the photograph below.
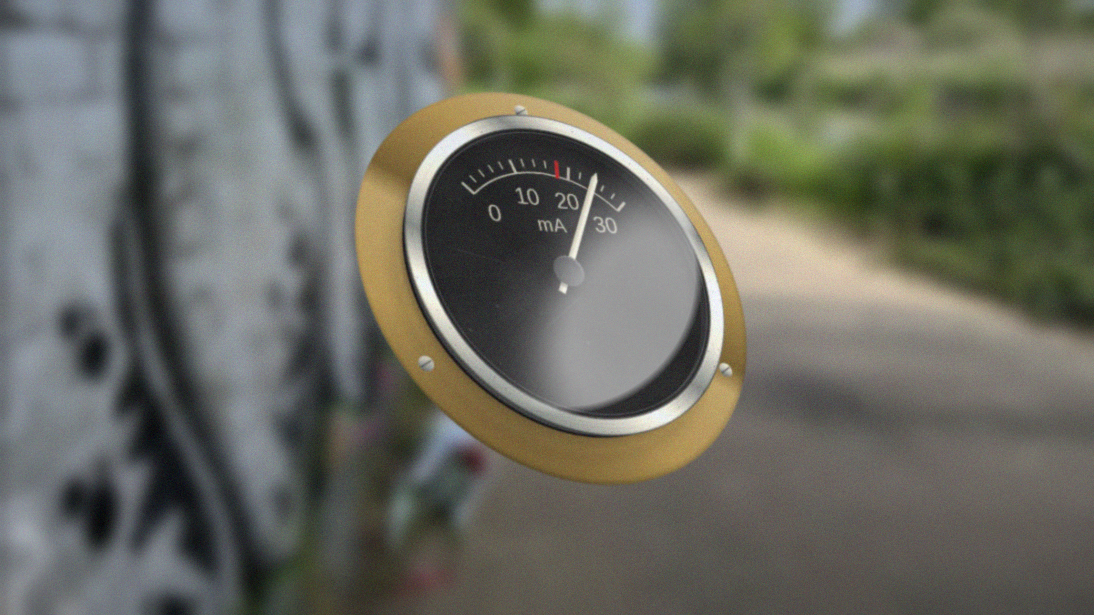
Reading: 24 mA
